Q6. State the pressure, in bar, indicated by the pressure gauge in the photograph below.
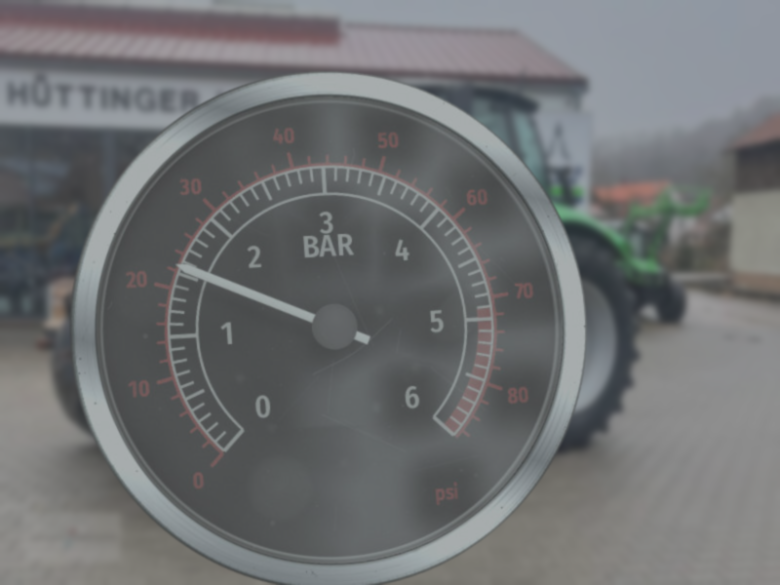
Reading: 1.55 bar
